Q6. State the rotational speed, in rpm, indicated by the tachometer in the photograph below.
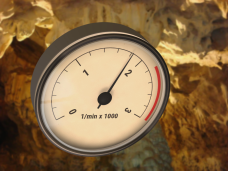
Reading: 1800 rpm
